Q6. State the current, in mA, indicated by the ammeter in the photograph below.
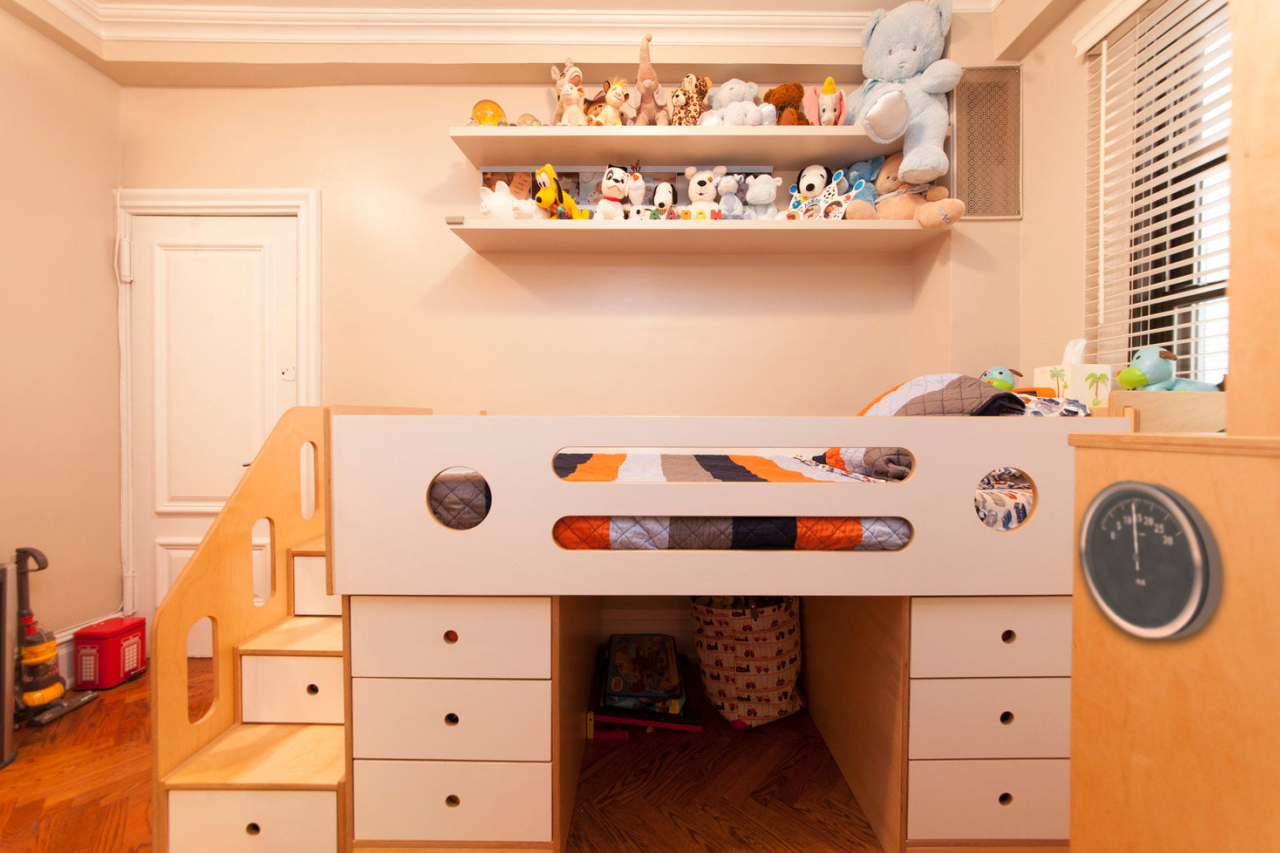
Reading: 15 mA
